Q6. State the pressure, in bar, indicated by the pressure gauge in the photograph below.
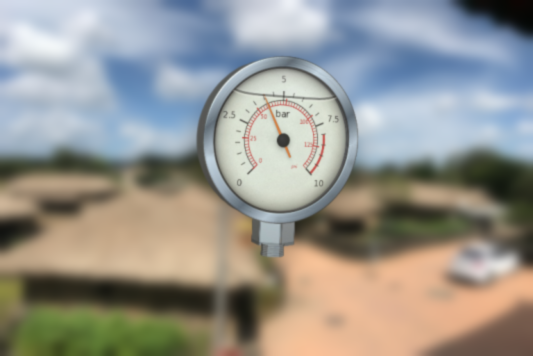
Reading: 4 bar
